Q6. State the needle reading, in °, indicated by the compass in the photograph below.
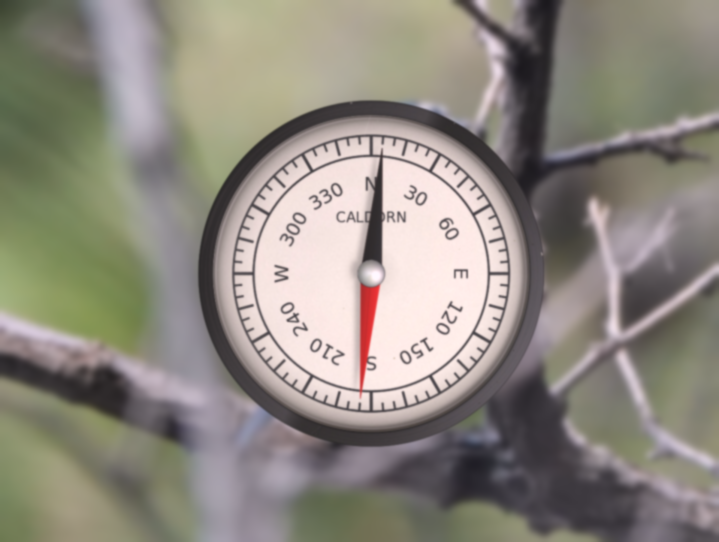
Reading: 185 °
